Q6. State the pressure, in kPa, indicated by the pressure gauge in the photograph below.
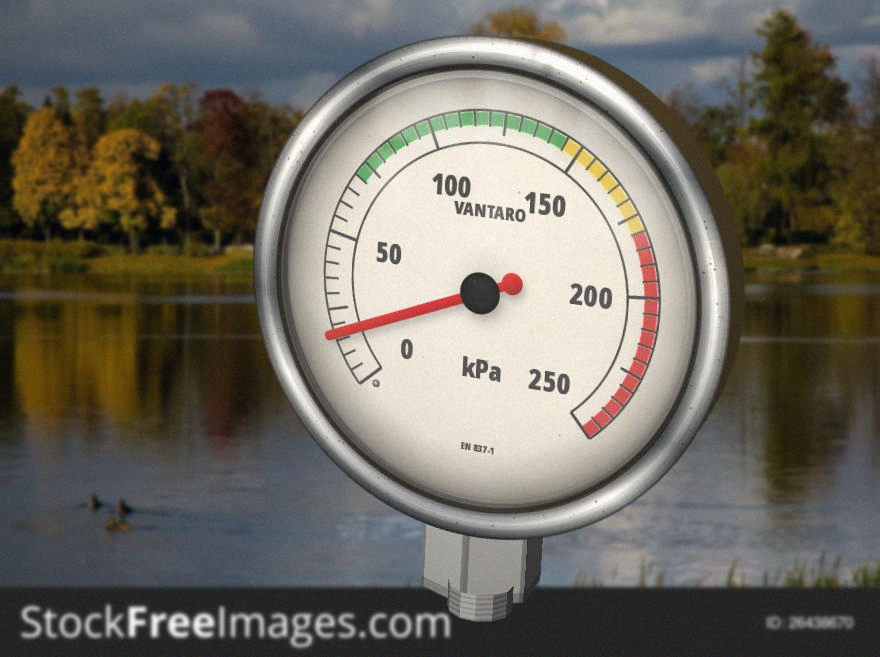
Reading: 17.5 kPa
